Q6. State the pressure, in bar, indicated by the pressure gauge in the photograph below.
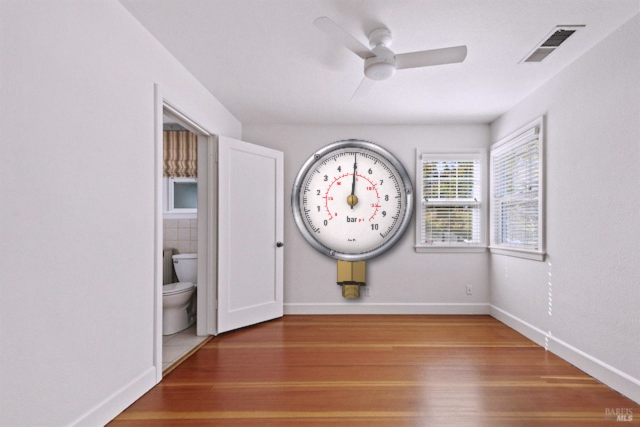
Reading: 5 bar
